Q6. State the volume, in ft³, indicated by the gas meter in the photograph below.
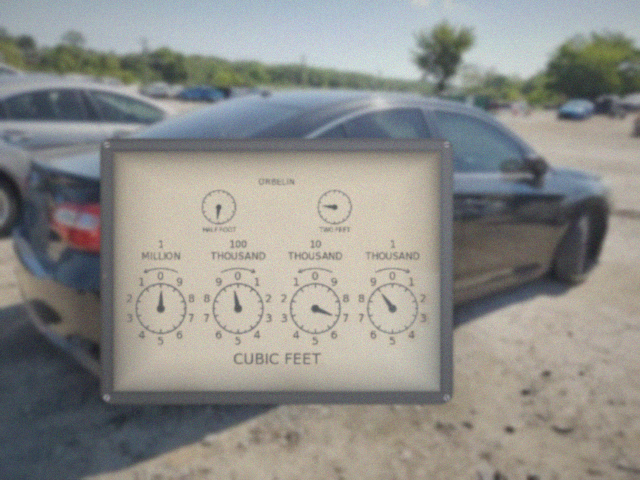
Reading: 996900 ft³
